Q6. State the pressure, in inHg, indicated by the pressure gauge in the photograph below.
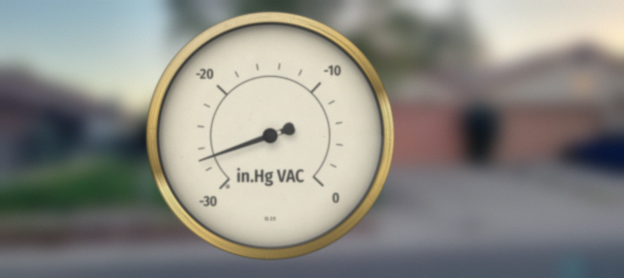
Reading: -27 inHg
